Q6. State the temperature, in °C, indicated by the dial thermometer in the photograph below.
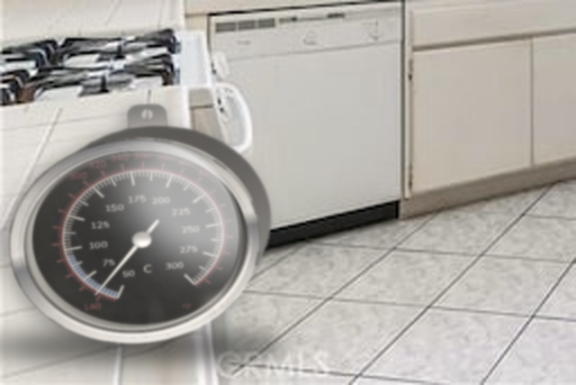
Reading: 62.5 °C
